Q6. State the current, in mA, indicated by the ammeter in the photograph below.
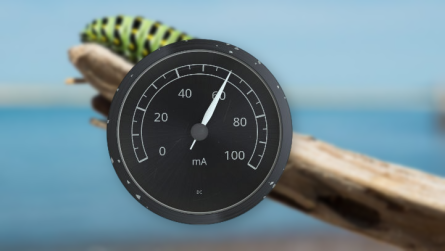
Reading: 60 mA
